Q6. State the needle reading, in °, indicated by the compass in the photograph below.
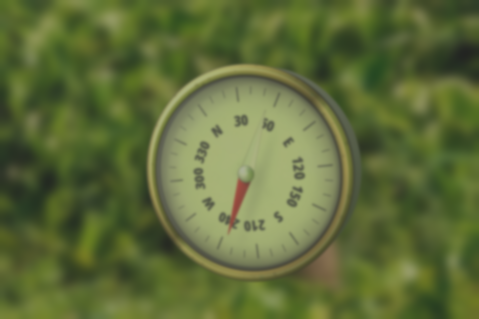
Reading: 235 °
